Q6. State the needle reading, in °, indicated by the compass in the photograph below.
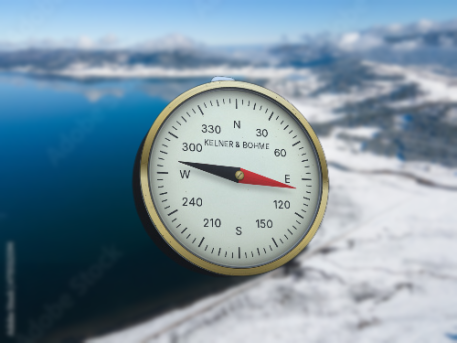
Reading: 100 °
